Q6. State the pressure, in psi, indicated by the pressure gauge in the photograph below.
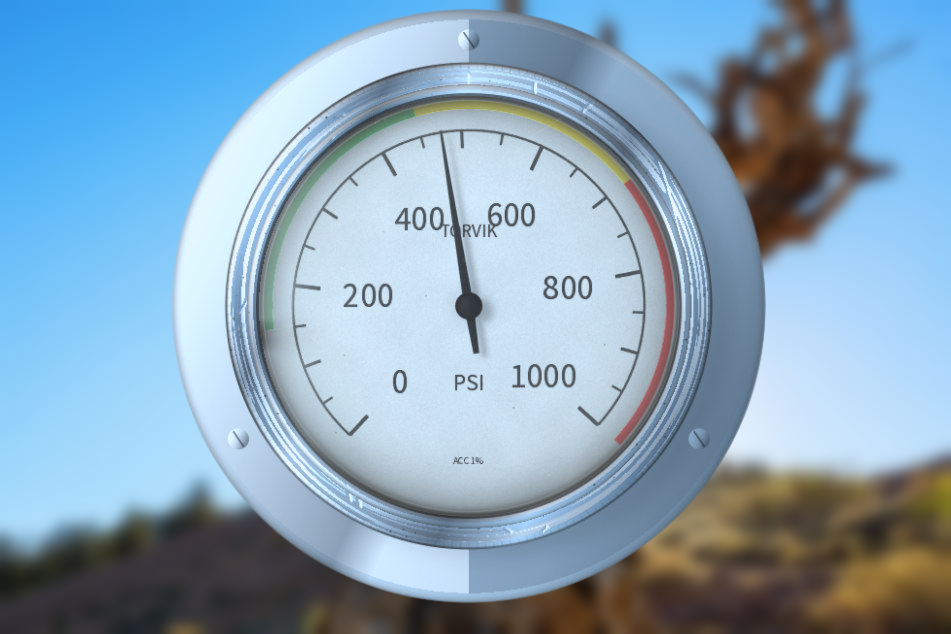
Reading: 475 psi
